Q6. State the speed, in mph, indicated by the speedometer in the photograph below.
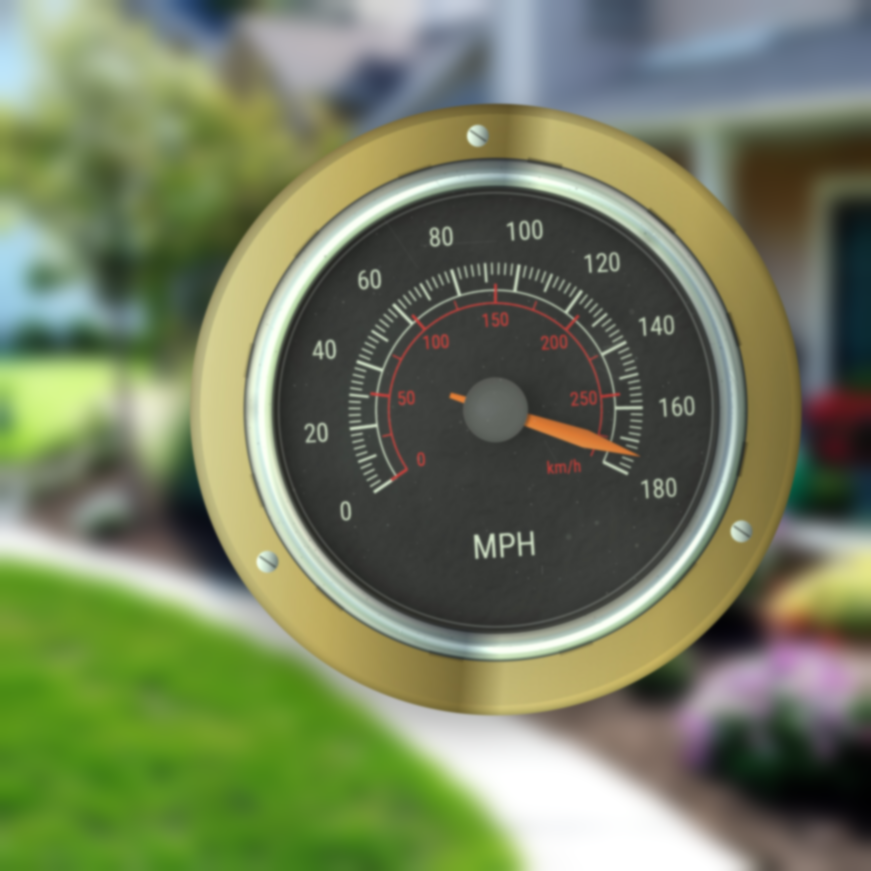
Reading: 174 mph
